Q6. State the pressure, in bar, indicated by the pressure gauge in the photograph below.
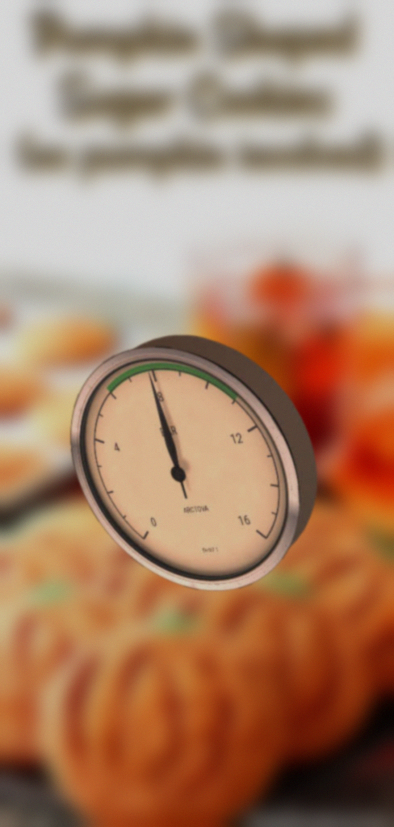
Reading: 8 bar
